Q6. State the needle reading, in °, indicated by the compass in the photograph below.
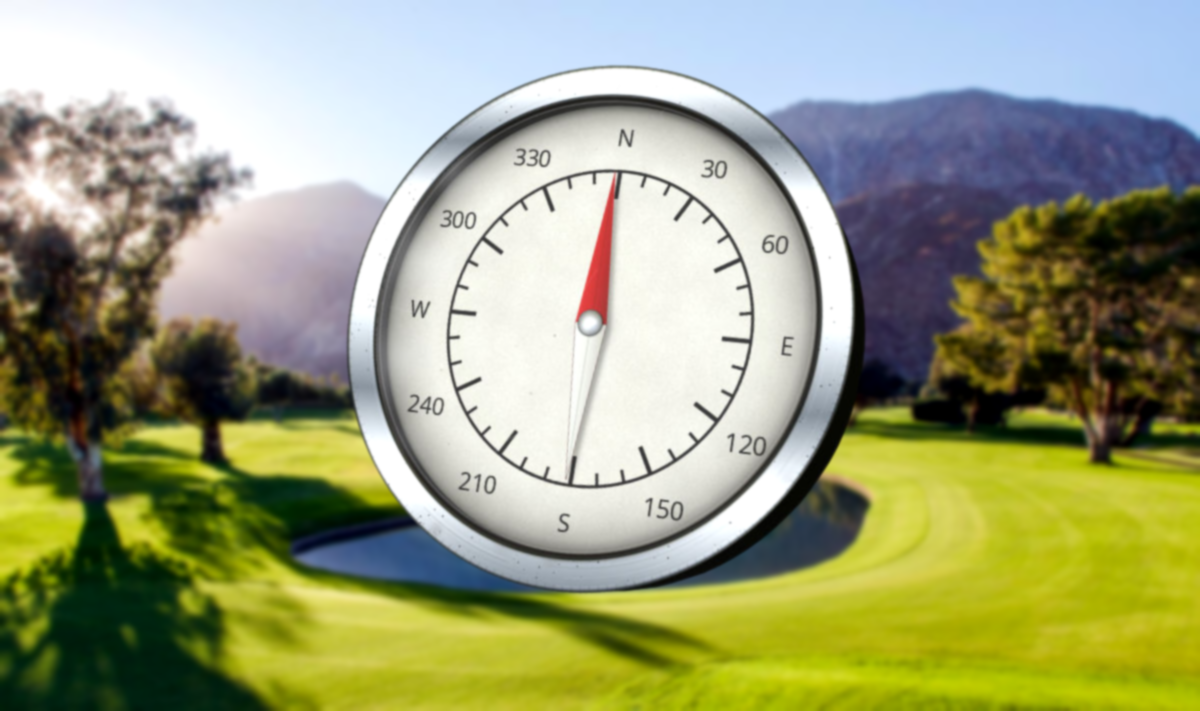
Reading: 0 °
